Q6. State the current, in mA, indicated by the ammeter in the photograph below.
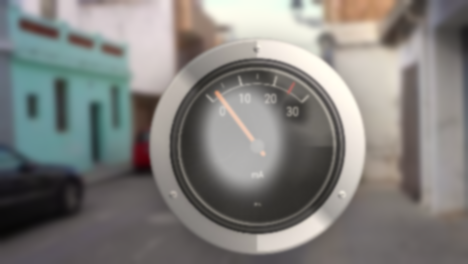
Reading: 2.5 mA
